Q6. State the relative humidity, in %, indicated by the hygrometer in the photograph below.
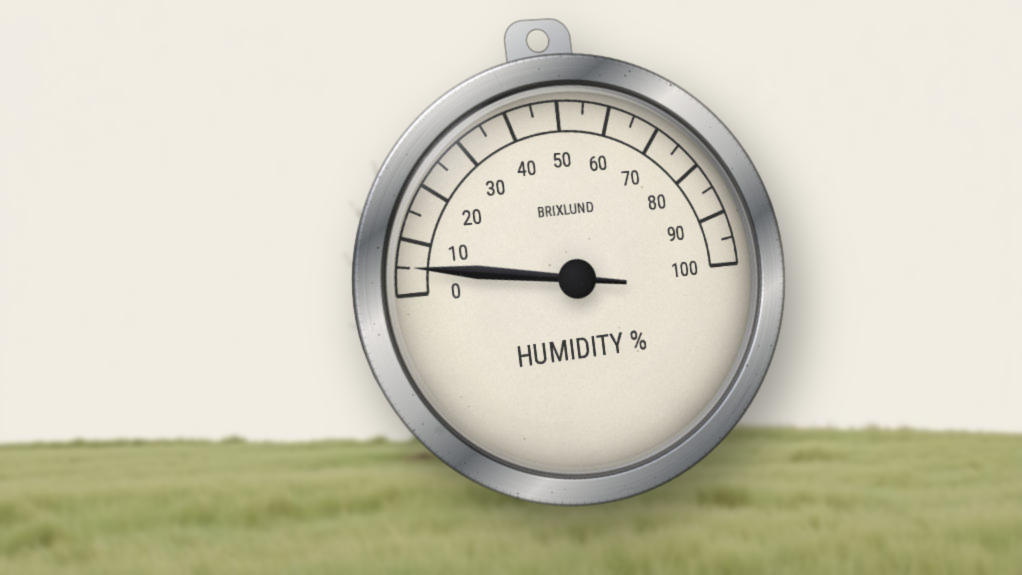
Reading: 5 %
